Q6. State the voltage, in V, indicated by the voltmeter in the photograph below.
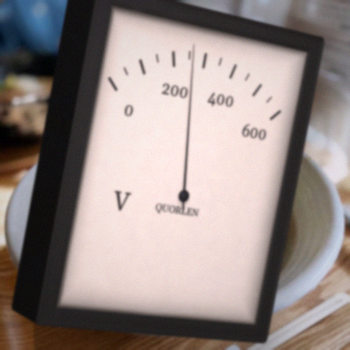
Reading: 250 V
